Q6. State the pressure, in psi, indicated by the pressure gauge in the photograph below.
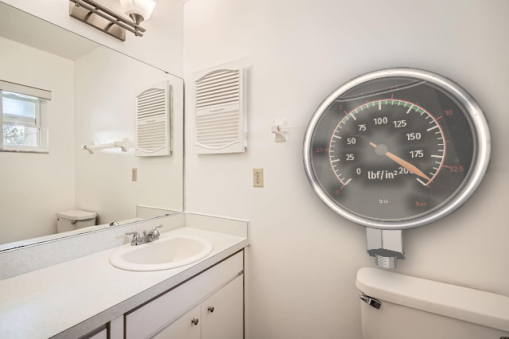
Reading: 195 psi
